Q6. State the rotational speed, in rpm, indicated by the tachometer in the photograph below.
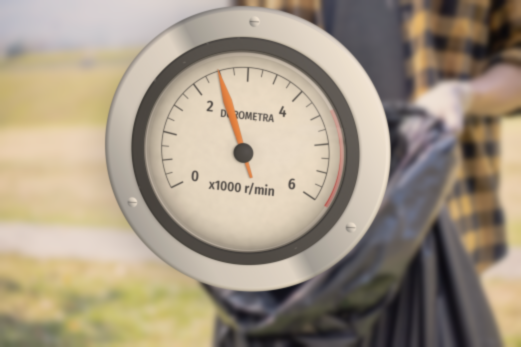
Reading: 2500 rpm
